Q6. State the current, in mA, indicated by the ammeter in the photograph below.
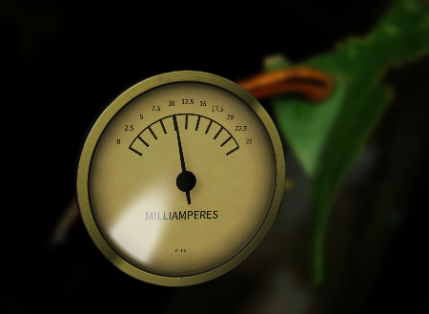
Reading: 10 mA
